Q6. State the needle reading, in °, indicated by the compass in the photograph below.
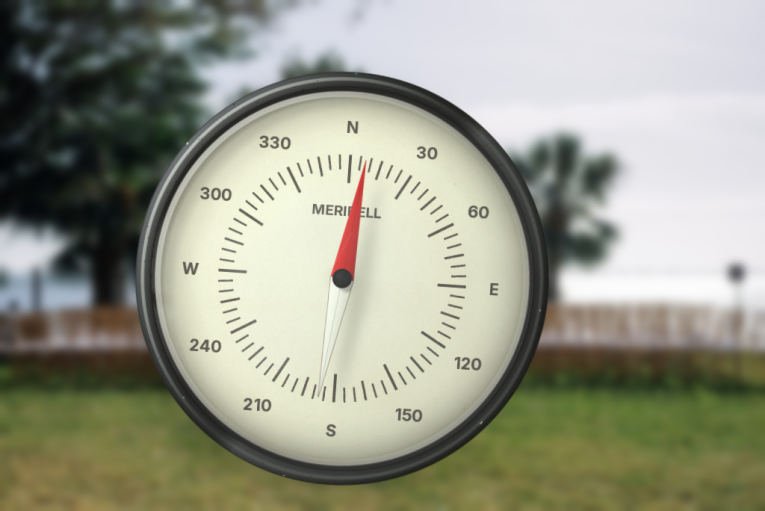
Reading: 7.5 °
